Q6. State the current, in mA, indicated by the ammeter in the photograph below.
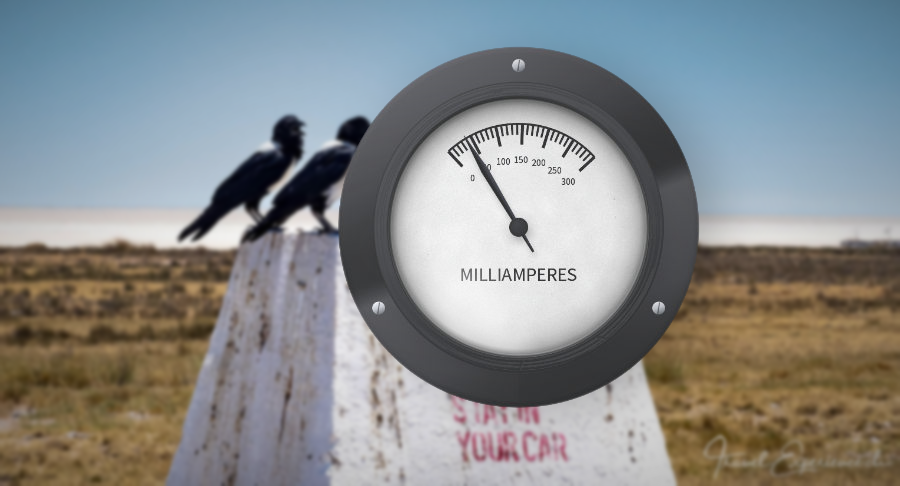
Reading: 40 mA
